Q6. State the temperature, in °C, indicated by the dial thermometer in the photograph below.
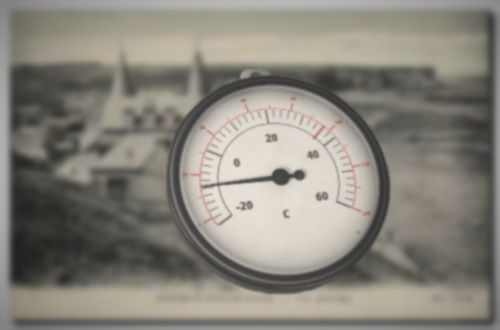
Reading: -10 °C
